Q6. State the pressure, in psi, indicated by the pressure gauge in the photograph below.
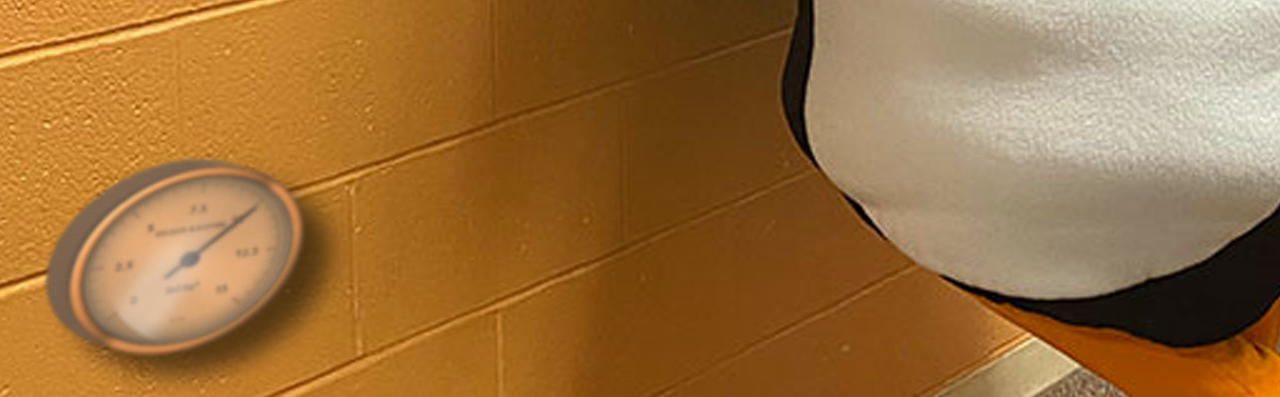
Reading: 10 psi
